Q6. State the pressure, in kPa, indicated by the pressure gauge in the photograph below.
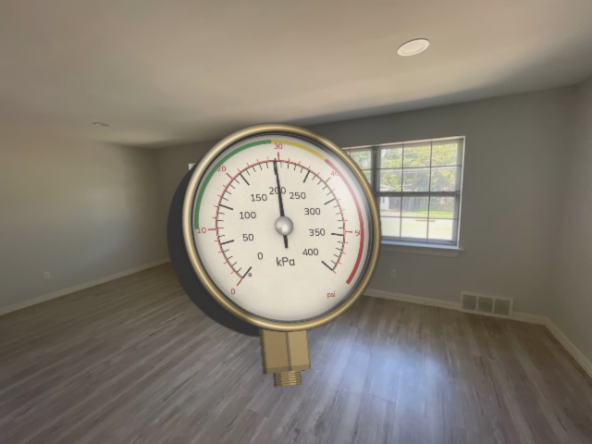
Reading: 200 kPa
